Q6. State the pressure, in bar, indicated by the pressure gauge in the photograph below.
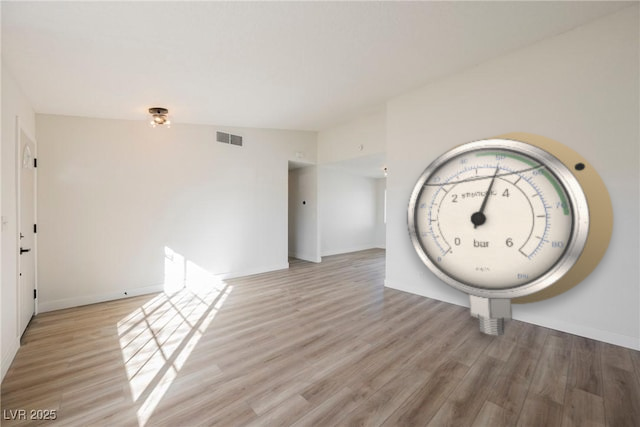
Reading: 3.5 bar
